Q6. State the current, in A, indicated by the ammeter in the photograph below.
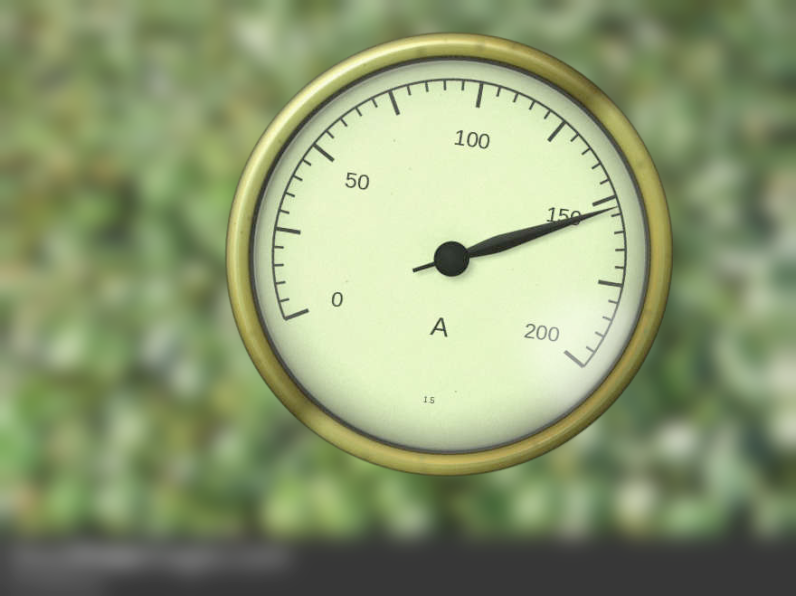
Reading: 152.5 A
